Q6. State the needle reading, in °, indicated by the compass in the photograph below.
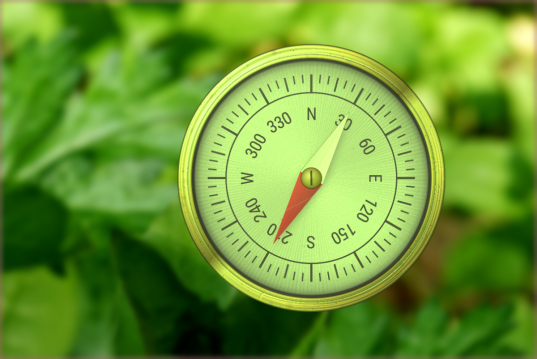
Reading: 210 °
